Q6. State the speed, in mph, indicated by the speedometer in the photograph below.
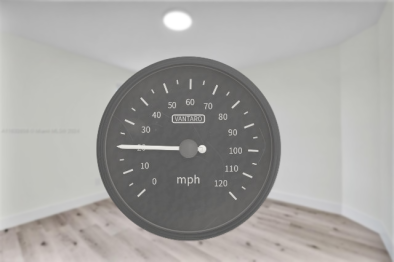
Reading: 20 mph
